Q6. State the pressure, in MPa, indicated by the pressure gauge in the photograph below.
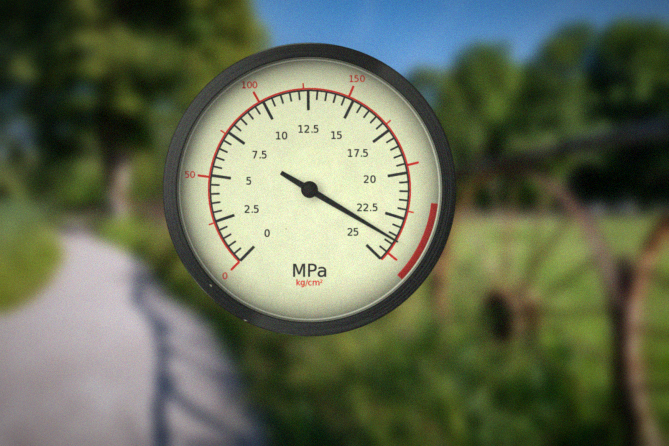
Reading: 23.75 MPa
